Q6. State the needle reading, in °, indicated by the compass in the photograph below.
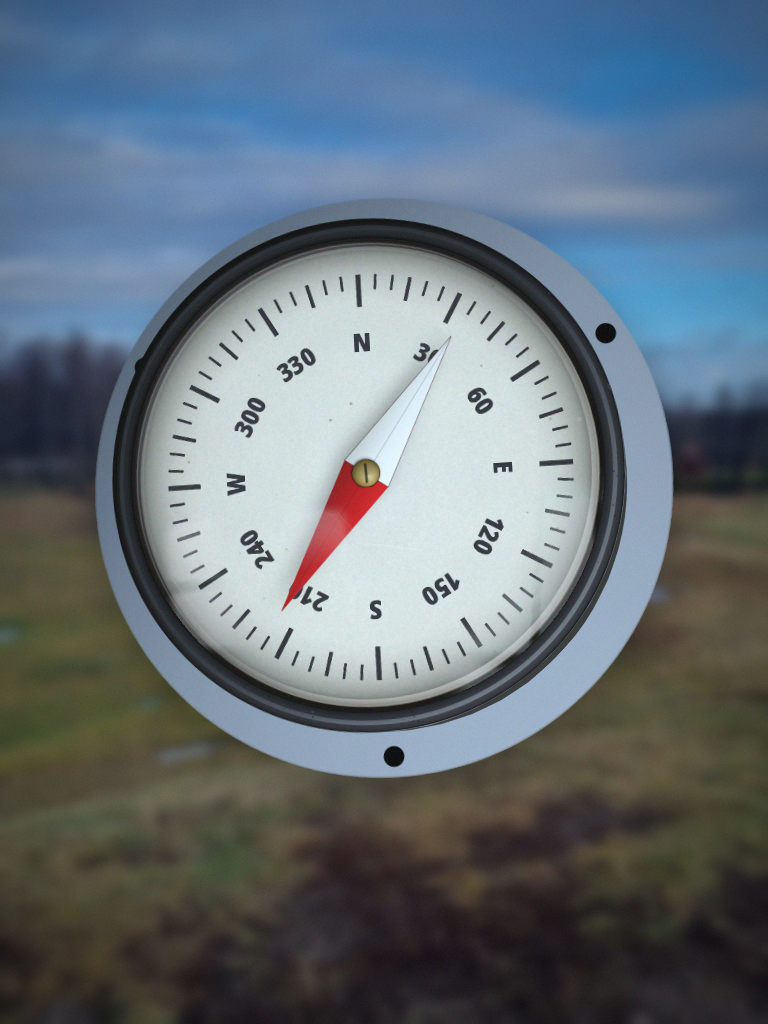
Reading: 215 °
